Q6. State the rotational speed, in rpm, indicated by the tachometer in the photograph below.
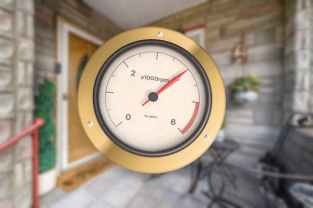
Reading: 4000 rpm
